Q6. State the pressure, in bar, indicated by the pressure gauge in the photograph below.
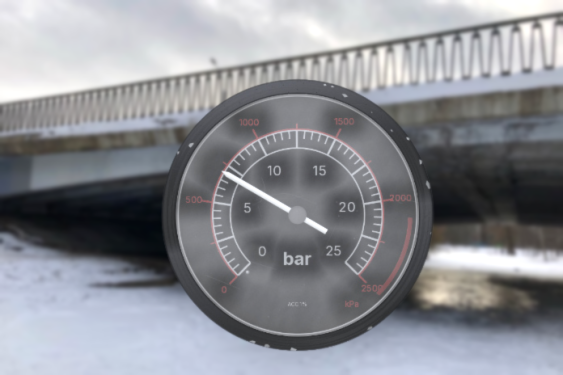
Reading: 7 bar
